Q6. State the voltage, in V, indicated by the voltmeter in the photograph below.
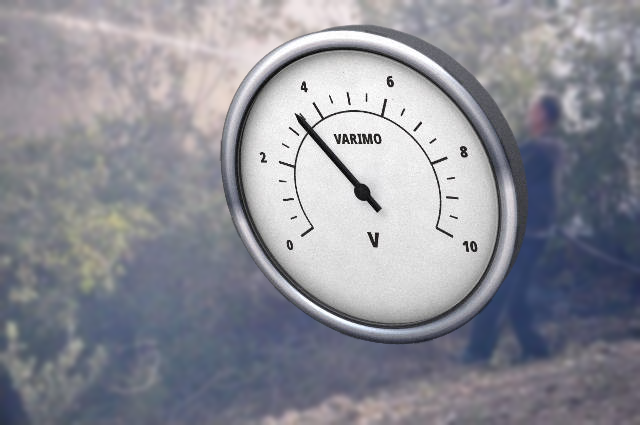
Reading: 3.5 V
